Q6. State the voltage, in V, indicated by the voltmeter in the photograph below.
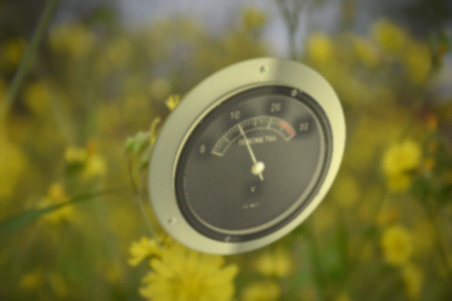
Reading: 10 V
